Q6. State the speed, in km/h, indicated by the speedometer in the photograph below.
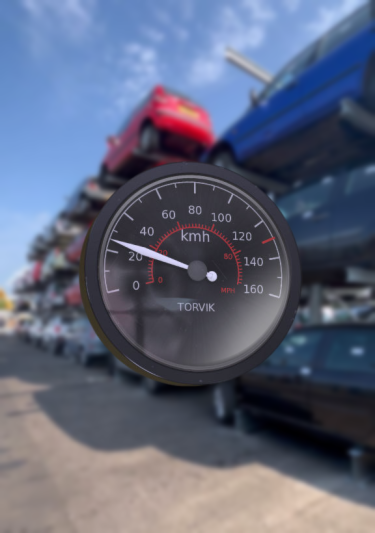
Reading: 25 km/h
